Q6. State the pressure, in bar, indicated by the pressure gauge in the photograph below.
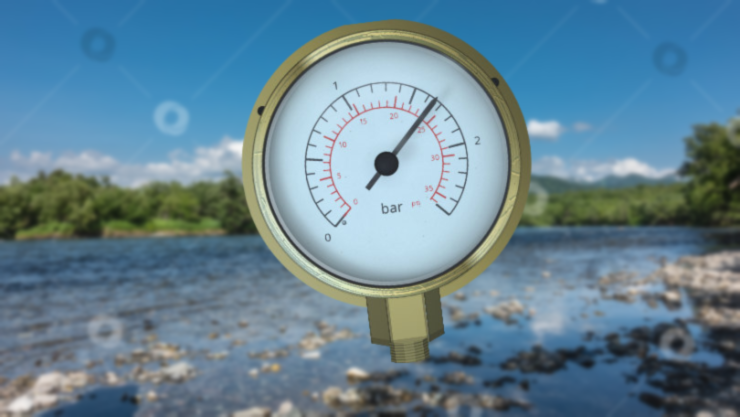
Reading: 1.65 bar
